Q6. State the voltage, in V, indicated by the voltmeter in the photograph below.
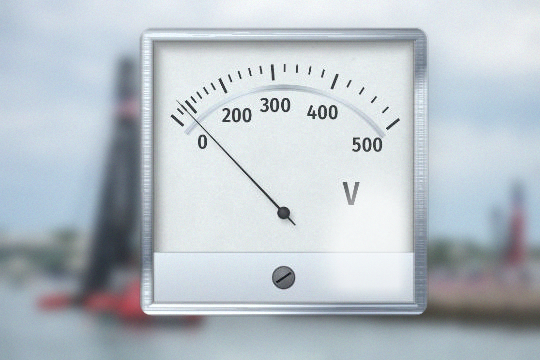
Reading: 80 V
